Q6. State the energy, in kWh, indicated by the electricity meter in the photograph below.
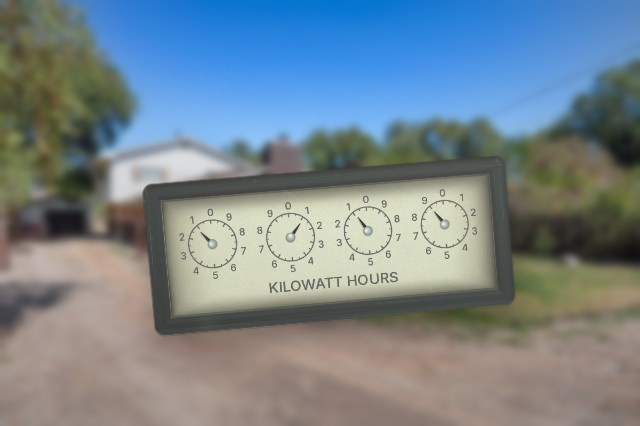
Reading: 1109 kWh
